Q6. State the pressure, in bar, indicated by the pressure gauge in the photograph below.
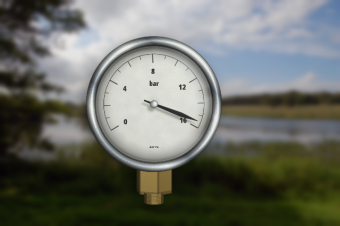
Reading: 15.5 bar
